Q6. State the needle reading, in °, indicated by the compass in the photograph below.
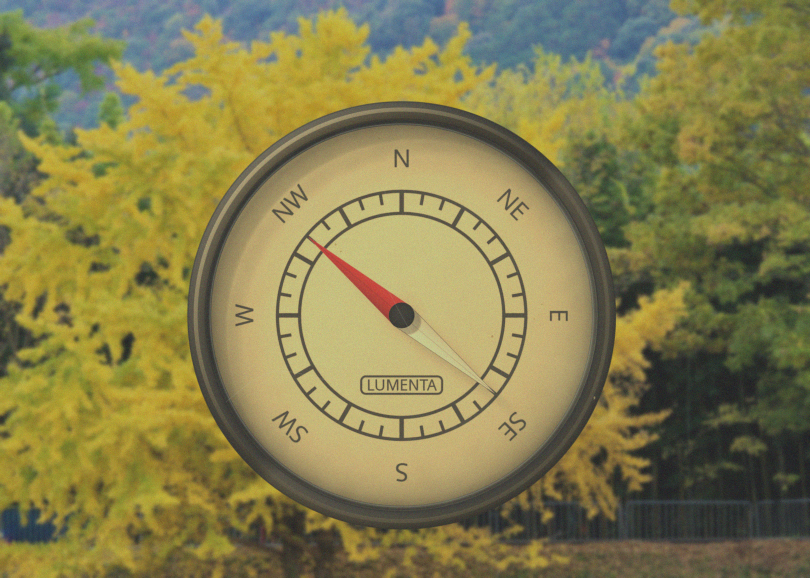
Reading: 310 °
